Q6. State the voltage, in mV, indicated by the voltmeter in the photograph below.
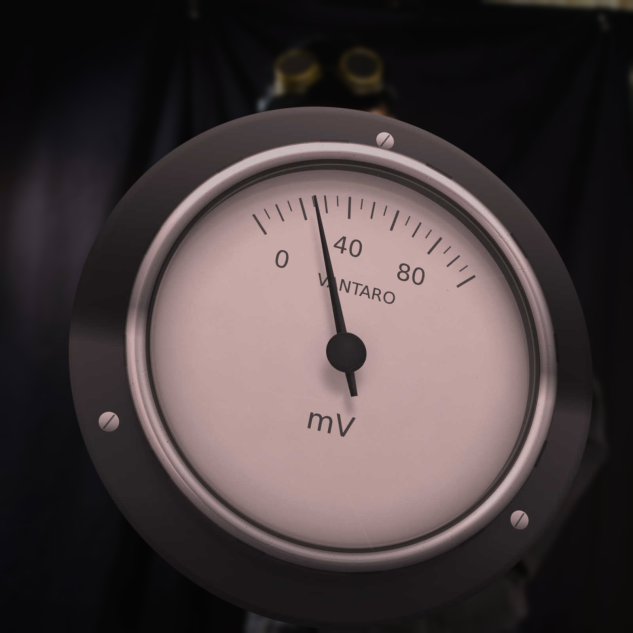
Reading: 25 mV
